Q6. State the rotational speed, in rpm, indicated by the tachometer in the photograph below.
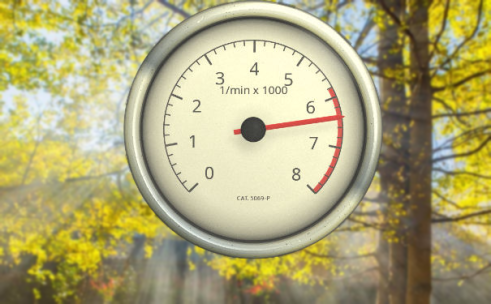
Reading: 6400 rpm
